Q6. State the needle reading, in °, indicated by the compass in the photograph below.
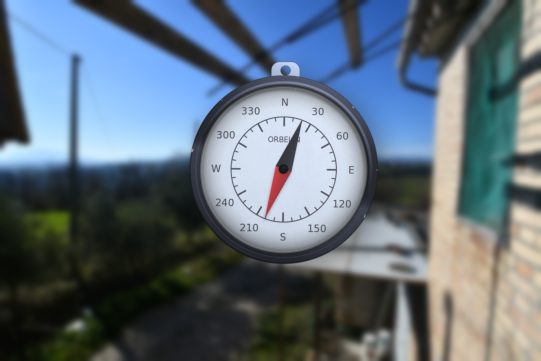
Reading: 200 °
